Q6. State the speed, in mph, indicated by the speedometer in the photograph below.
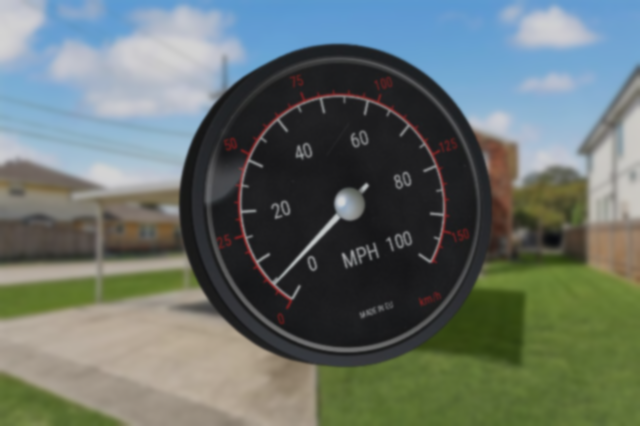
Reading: 5 mph
